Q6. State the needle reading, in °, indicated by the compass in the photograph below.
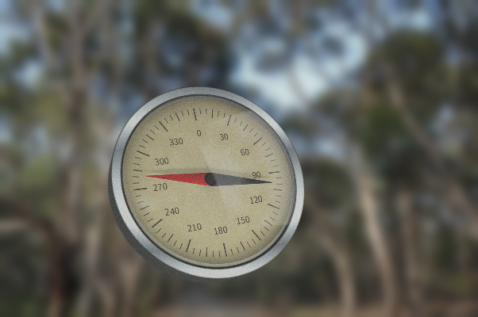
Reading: 280 °
